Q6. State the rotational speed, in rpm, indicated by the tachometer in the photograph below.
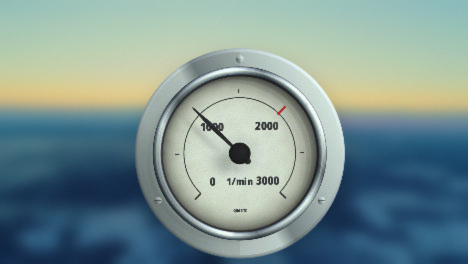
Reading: 1000 rpm
